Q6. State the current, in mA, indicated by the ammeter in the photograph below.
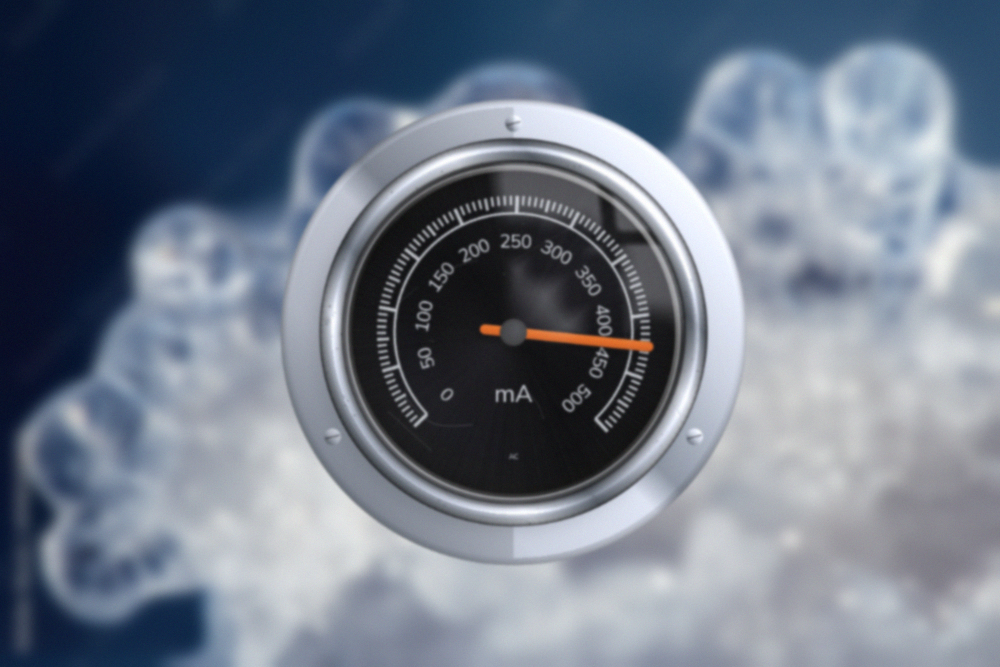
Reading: 425 mA
